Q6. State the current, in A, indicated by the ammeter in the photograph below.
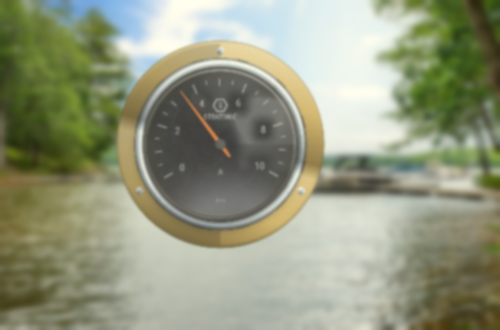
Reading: 3.5 A
